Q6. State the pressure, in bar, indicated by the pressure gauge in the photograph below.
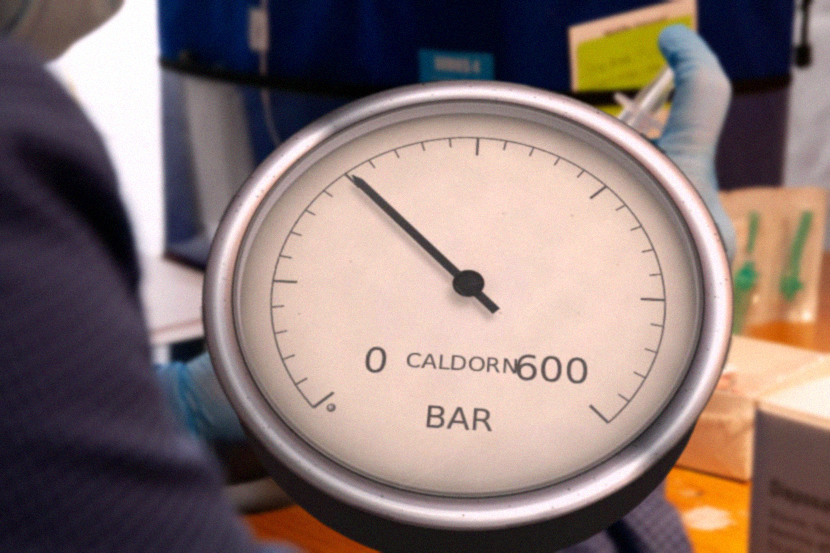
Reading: 200 bar
